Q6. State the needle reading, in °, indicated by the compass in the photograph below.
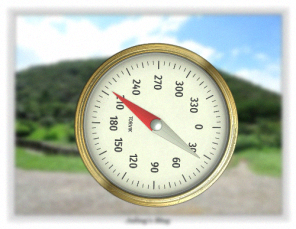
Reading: 215 °
